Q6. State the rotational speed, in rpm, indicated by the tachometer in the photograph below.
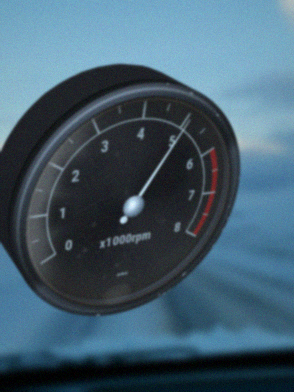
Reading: 5000 rpm
